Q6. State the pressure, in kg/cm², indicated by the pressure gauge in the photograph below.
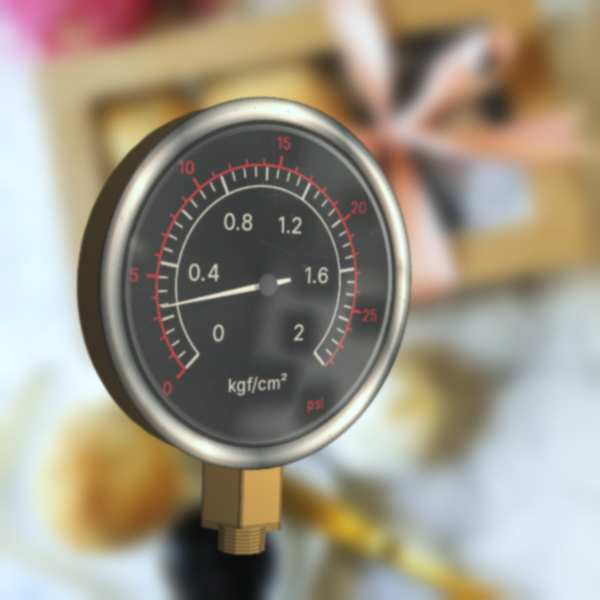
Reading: 0.25 kg/cm²
